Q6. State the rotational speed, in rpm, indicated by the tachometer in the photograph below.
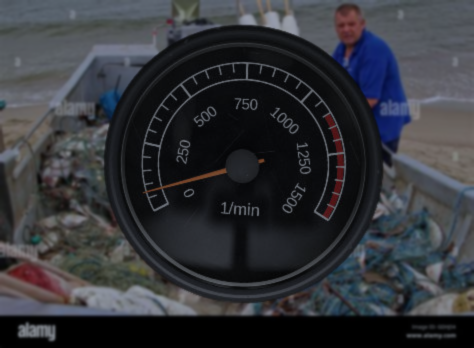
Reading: 75 rpm
